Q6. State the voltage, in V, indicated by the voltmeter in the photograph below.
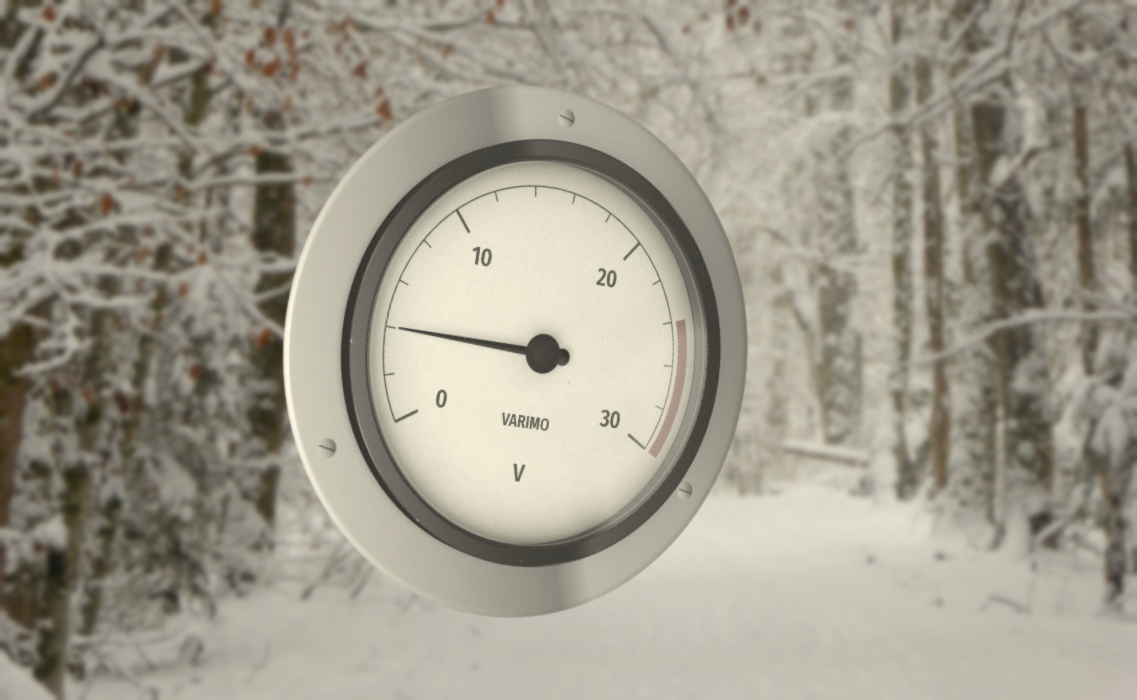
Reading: 4 V
